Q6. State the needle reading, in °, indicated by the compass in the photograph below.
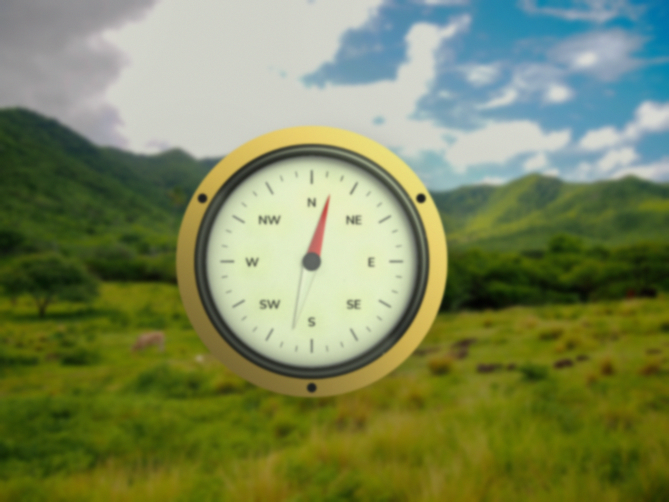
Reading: 15 °
